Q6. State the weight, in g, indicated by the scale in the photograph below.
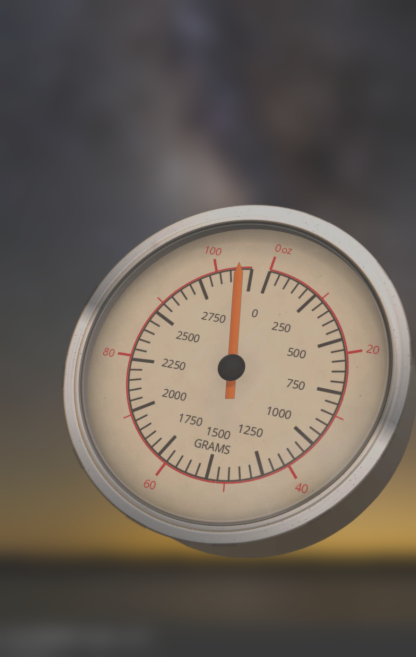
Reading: 2950 g
